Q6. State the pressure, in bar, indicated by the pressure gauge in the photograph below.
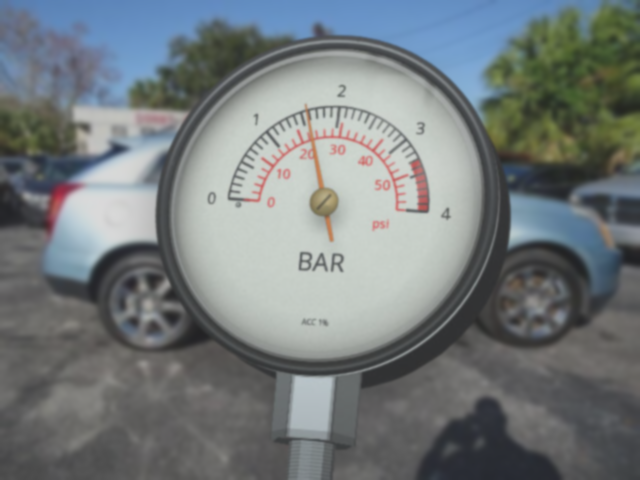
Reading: 1.6 bar
